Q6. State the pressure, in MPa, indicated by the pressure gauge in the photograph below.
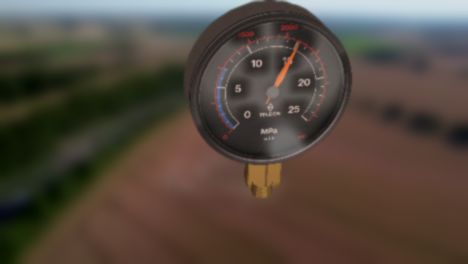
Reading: 15 MPa
